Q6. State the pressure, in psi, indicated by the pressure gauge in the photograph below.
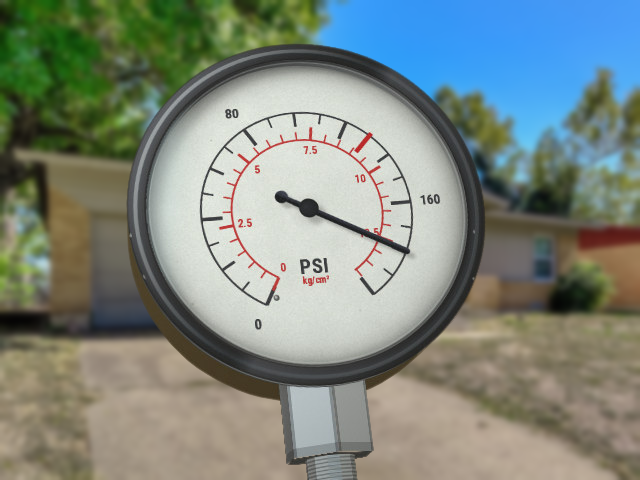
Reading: 180 psi
